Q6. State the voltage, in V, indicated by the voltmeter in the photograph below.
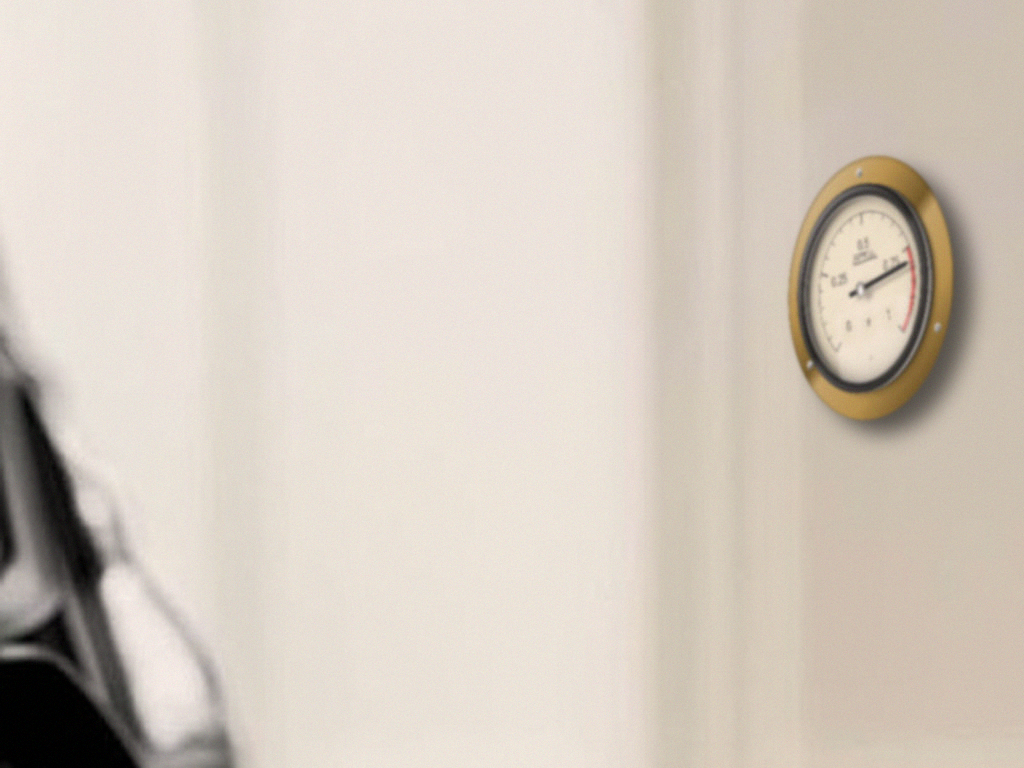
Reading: 0.8 V
